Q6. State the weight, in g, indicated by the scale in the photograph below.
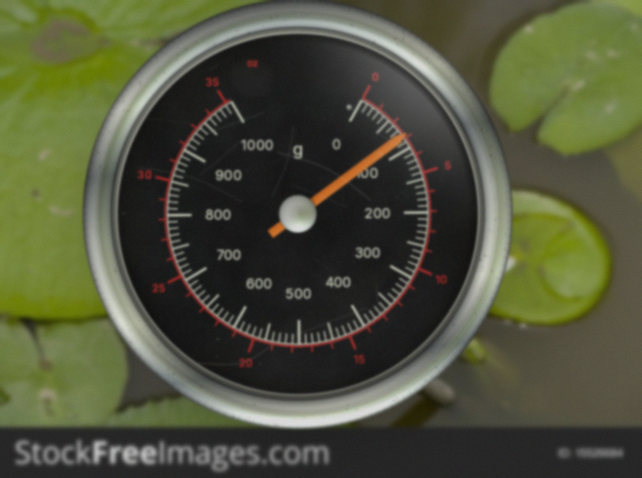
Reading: 80 g
